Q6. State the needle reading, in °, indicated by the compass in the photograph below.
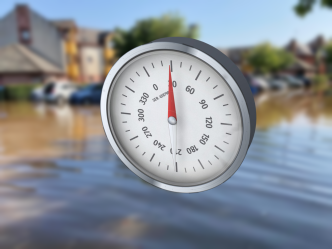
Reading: 30 °
